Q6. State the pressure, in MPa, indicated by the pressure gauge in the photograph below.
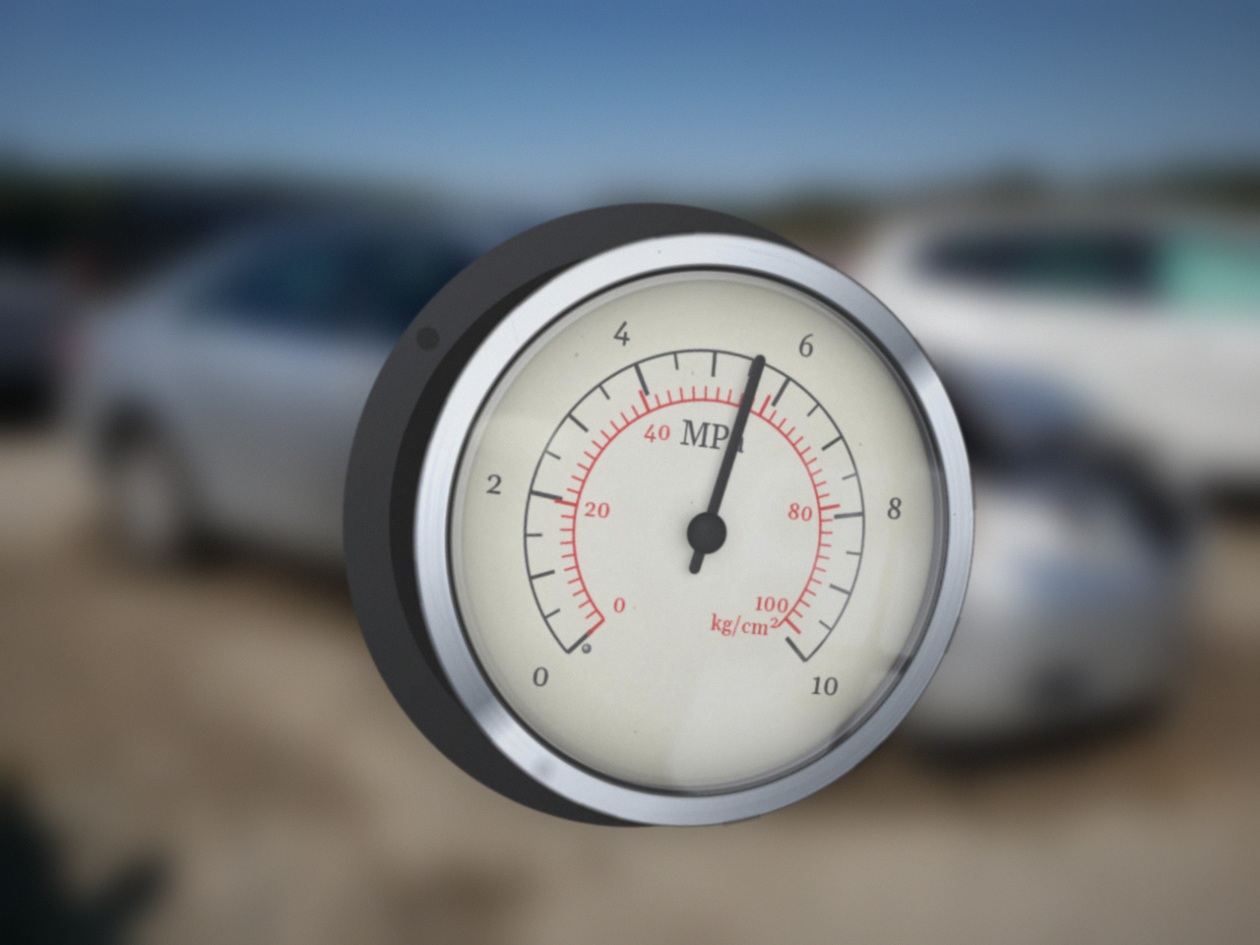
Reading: 5.5 MPa
